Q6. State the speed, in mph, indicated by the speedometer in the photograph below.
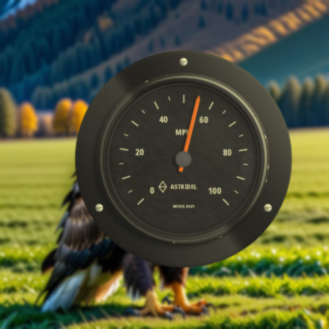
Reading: 55 mph
